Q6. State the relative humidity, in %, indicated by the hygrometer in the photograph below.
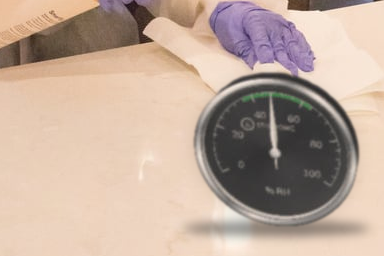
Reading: 48 %
